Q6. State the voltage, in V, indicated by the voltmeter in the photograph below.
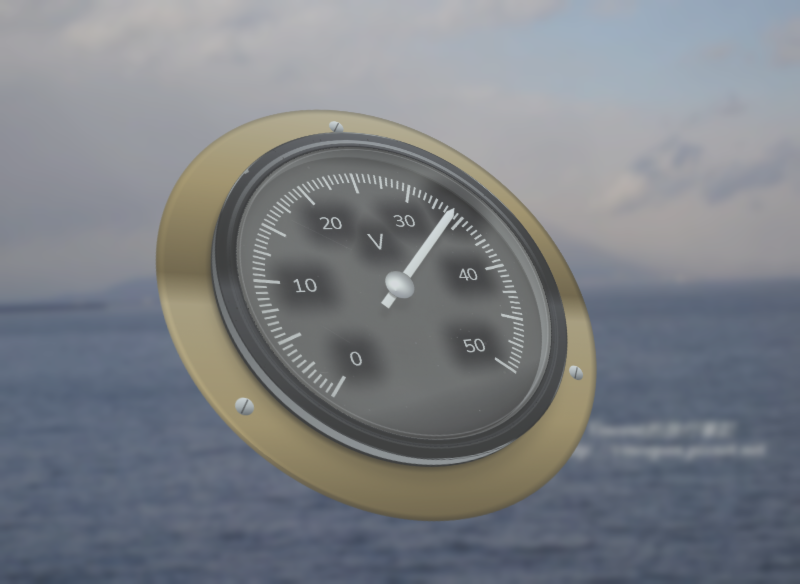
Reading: 34 V
